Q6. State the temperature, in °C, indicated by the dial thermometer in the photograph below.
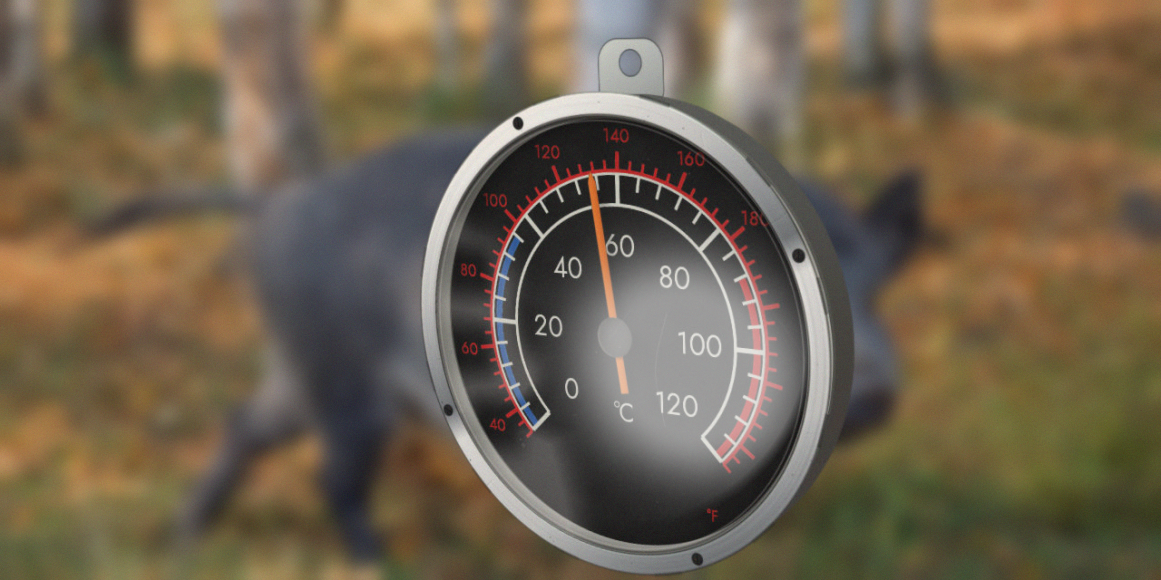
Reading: 56 °C
